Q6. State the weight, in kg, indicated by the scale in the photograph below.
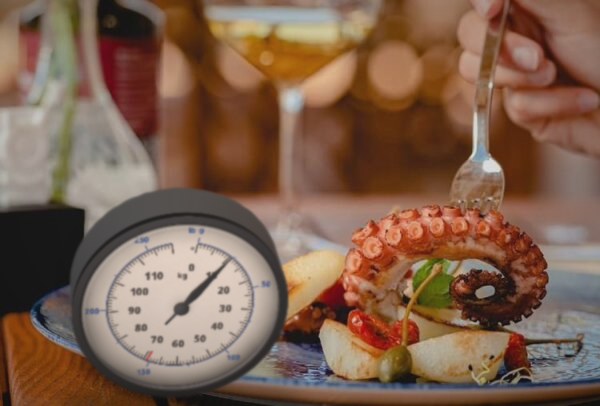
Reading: 10 kg
